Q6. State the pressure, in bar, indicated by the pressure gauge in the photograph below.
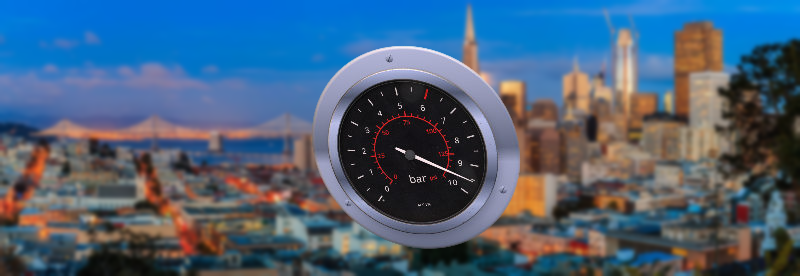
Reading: 9.5 bar
